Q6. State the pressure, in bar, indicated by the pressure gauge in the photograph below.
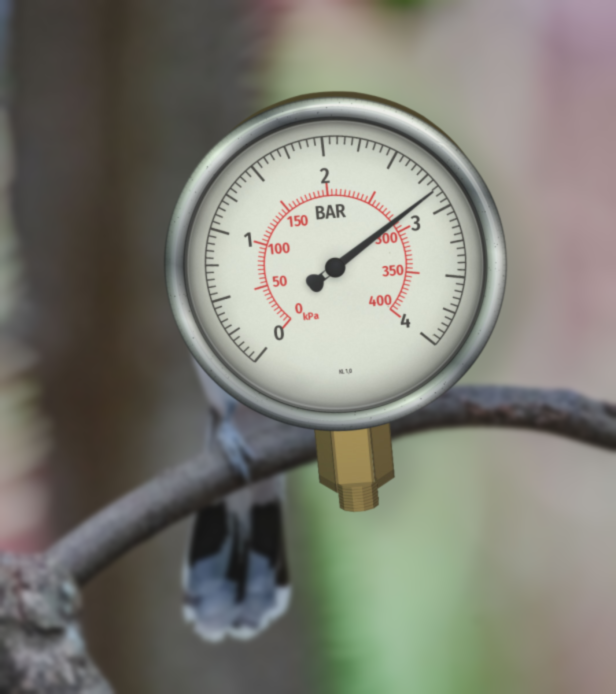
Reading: 2.85 bar
